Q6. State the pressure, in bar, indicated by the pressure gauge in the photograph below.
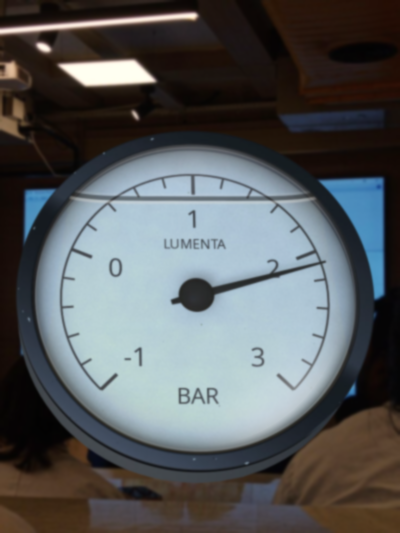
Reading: 2.1 bar
